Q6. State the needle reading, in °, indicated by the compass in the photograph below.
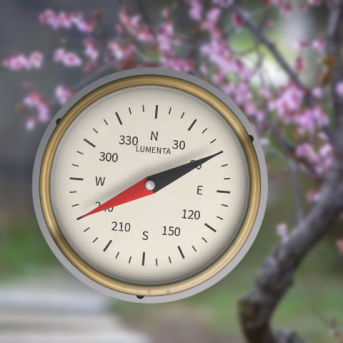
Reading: 240 °
